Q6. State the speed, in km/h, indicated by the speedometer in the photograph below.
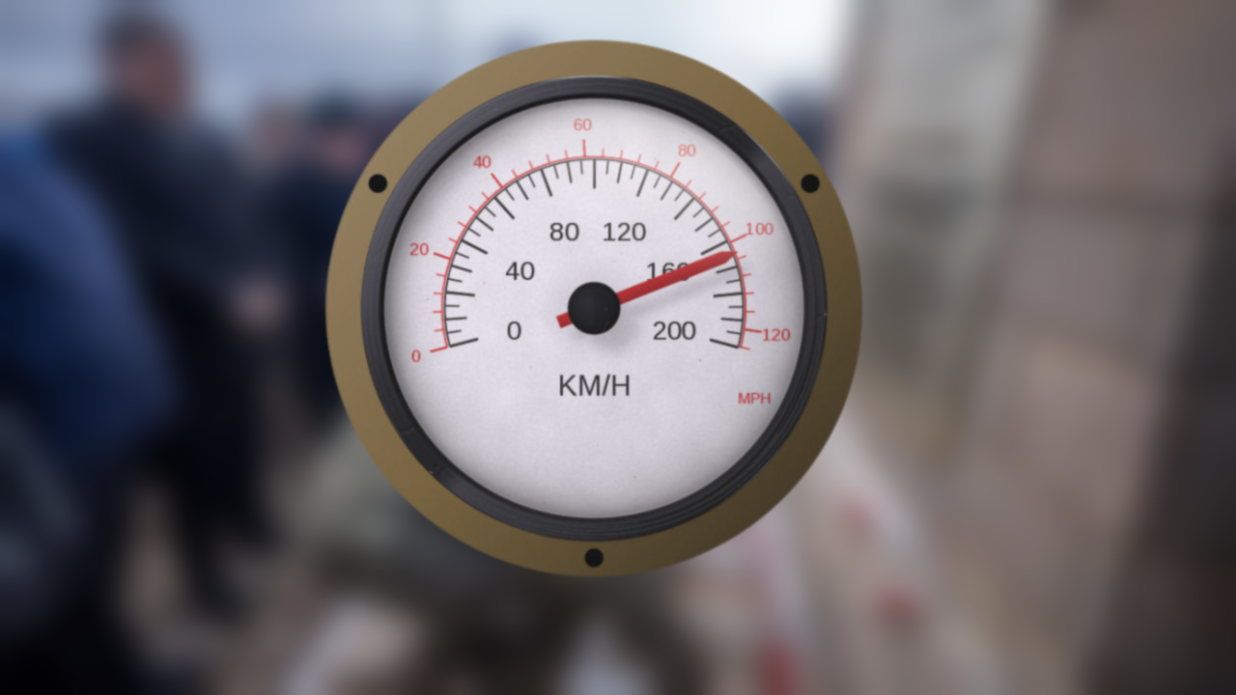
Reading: 165 km/h
